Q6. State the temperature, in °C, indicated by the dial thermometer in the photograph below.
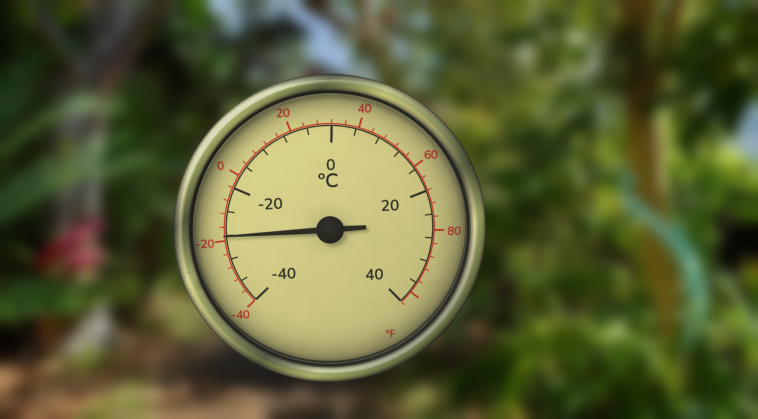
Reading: -28 °C
